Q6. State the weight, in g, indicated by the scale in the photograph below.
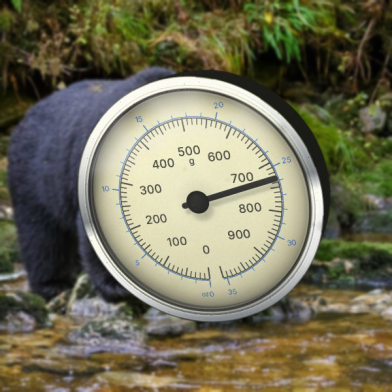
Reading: 730 g
